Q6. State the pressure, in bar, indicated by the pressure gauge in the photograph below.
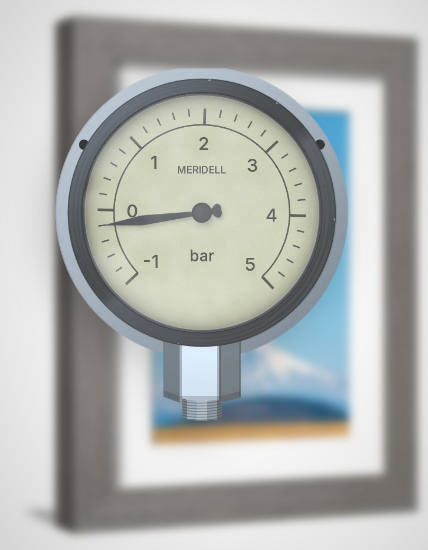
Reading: -0.2 bar
